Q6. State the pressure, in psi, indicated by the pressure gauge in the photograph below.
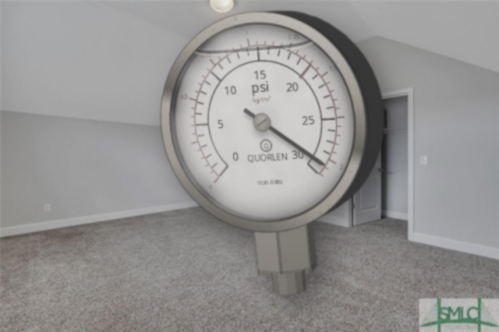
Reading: 29 psi
